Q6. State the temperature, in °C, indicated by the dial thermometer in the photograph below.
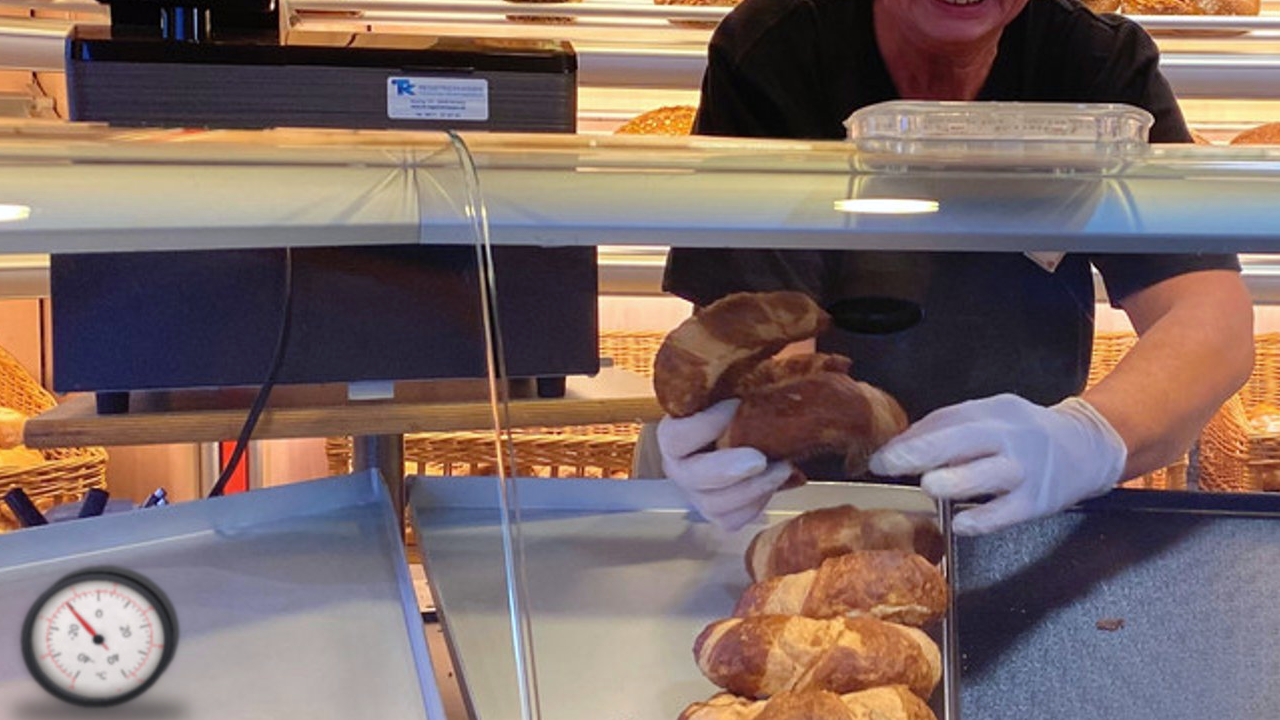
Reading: -10 °C
